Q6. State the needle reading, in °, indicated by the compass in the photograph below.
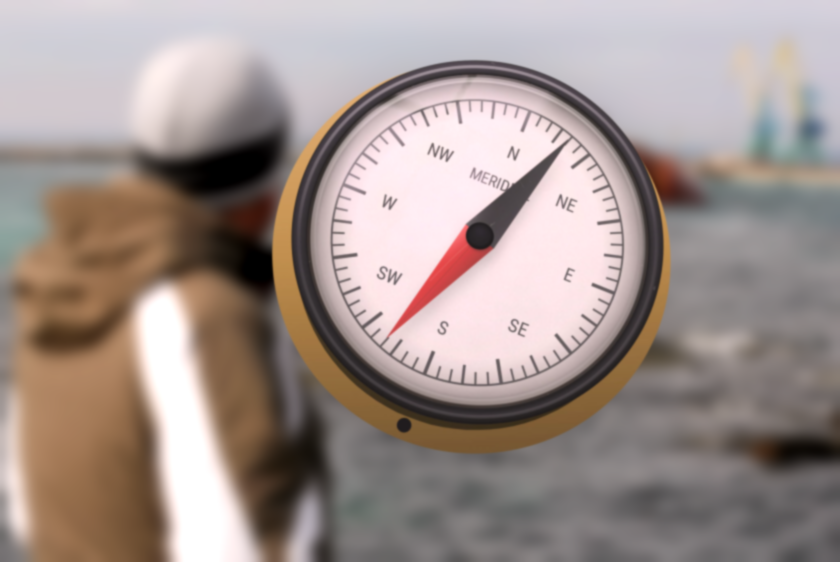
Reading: 200 °
